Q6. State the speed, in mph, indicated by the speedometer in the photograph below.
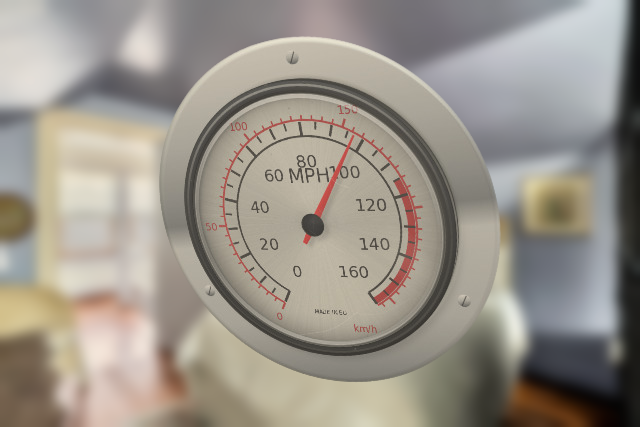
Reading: 97.5 mph
